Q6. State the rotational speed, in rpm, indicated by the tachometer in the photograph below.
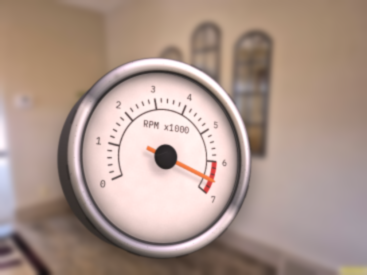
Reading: 6600 rpm
